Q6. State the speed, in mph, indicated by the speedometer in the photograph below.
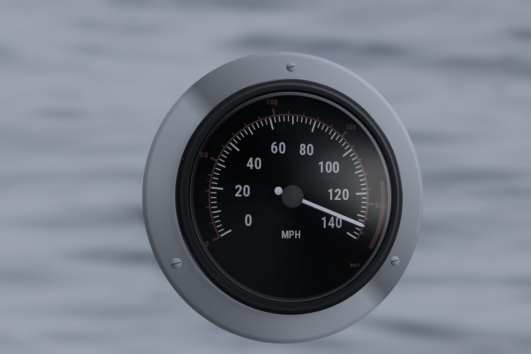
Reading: 134 mph
